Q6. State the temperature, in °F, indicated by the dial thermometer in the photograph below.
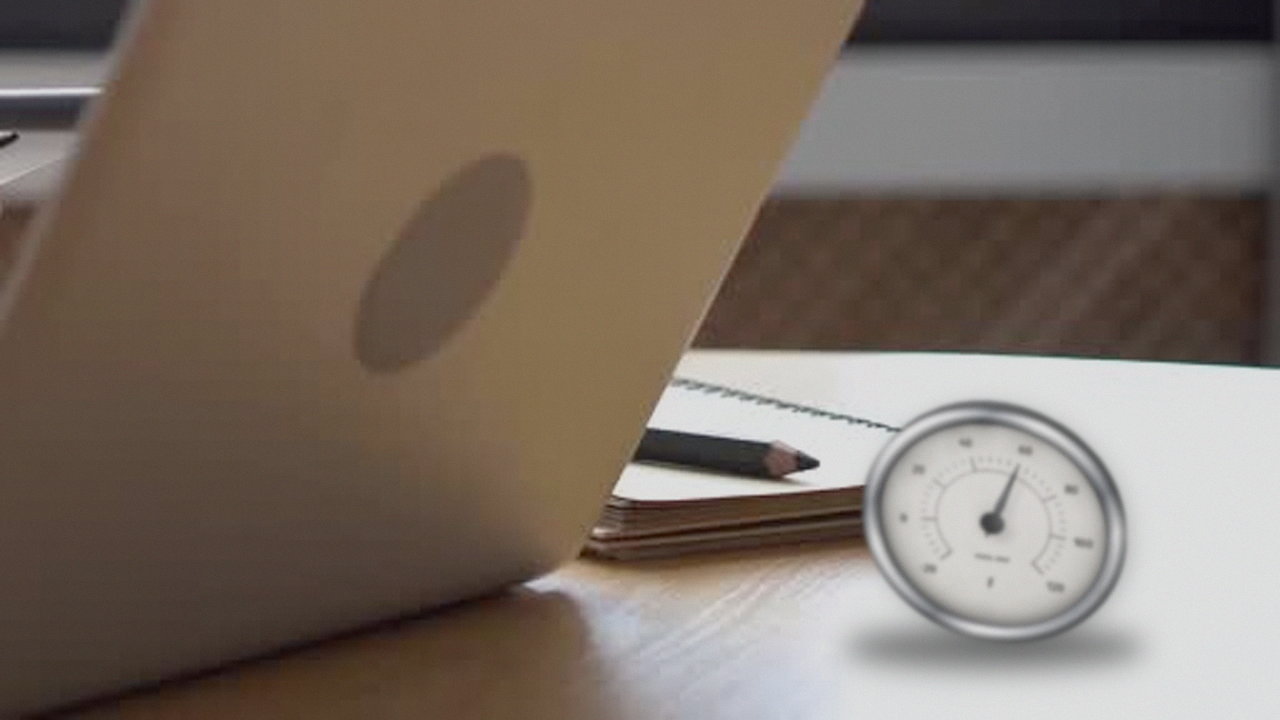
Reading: 60 °F
